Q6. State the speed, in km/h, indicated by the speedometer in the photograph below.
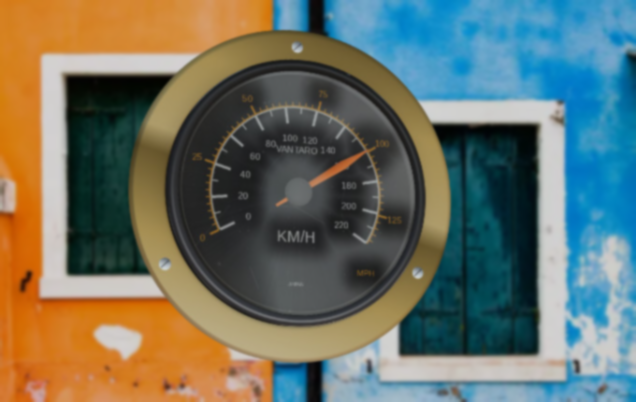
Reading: 160 km/h
